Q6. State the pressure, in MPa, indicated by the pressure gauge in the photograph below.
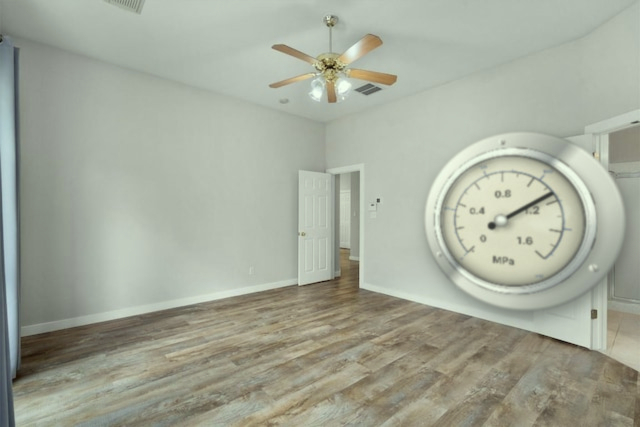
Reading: 1.15 MPa
